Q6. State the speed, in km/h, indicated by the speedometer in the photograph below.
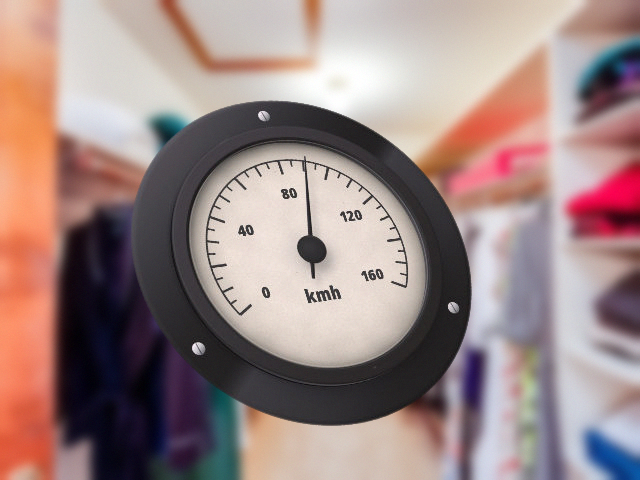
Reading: 90 km/h
